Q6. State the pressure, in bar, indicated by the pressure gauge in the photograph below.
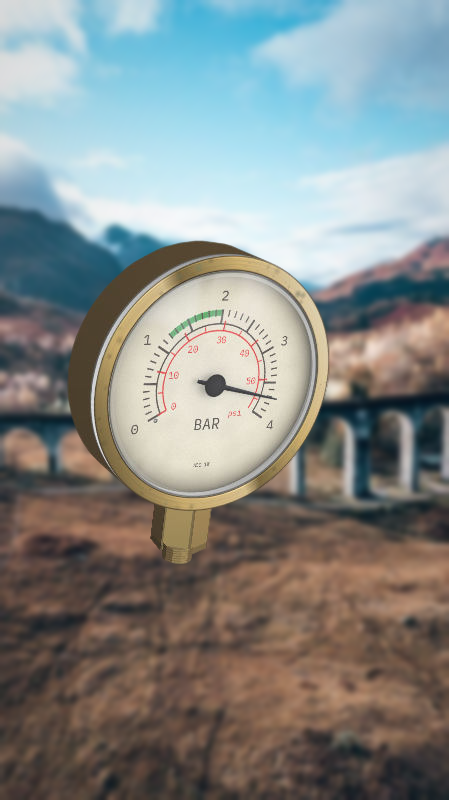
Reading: 3.7 bar
